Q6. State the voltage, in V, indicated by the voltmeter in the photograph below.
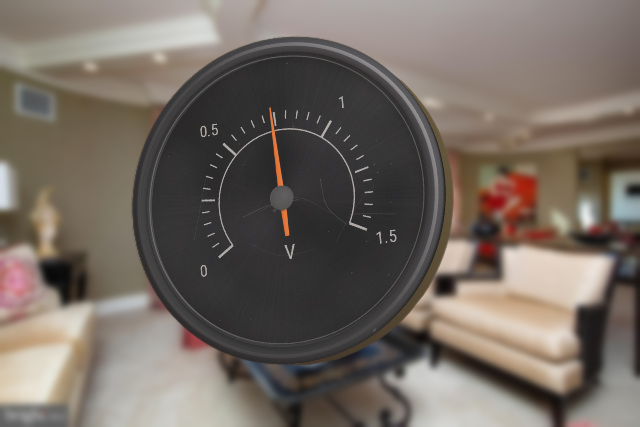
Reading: 0.75 V
